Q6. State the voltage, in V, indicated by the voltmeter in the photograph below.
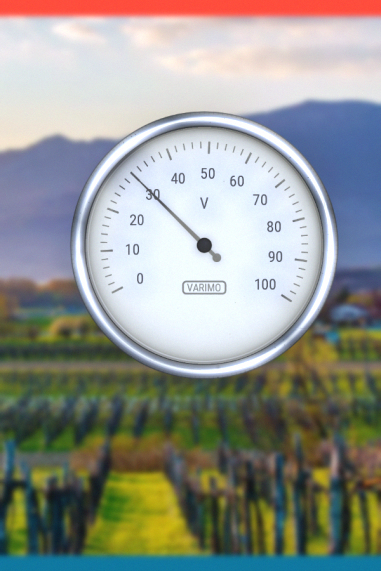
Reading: 30 V
